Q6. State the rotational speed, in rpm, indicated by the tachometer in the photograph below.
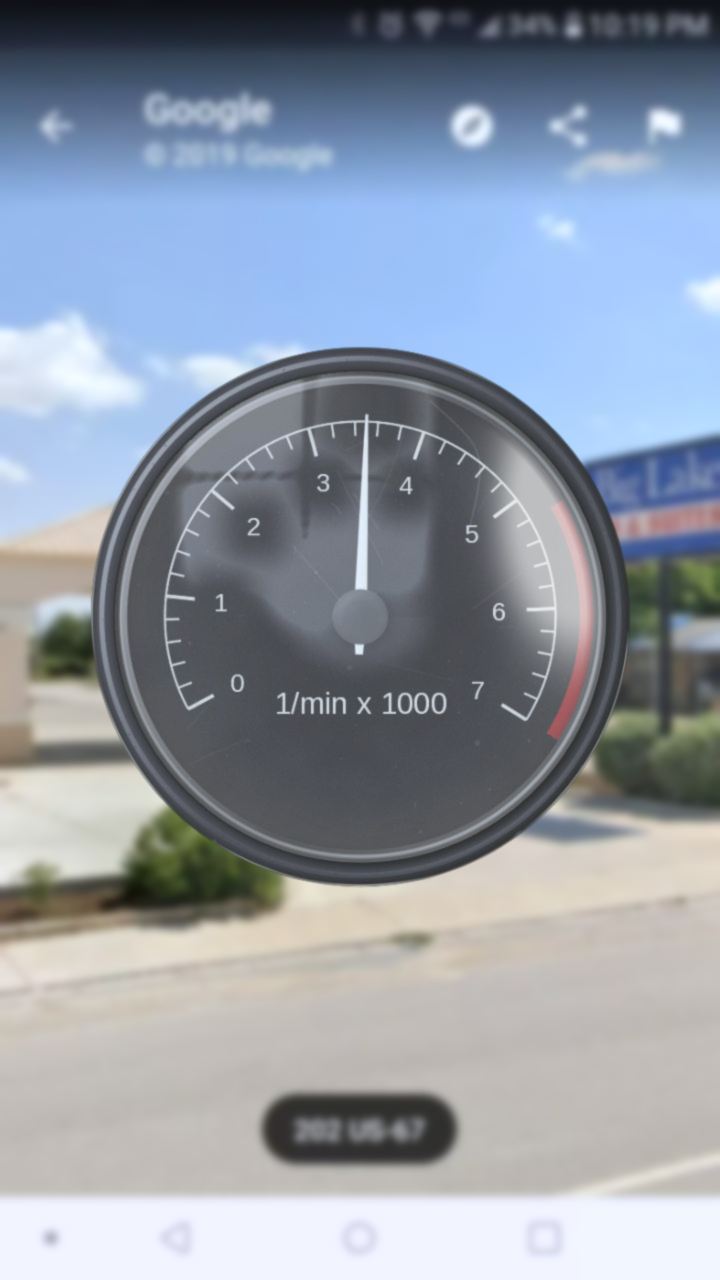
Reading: 3500 rpm
